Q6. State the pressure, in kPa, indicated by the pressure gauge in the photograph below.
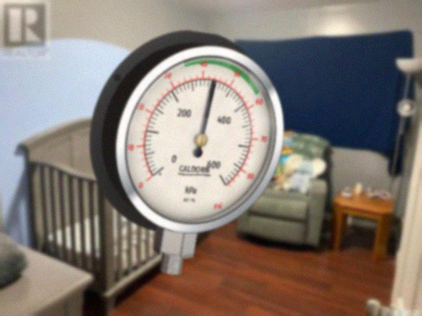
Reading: 300 kPa
